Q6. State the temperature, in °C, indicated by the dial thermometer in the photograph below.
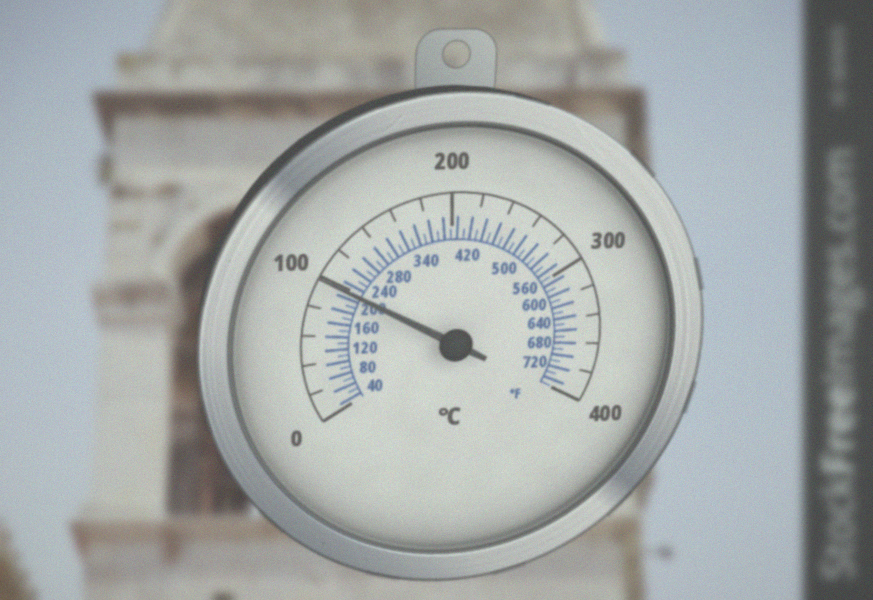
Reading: 100 °C
